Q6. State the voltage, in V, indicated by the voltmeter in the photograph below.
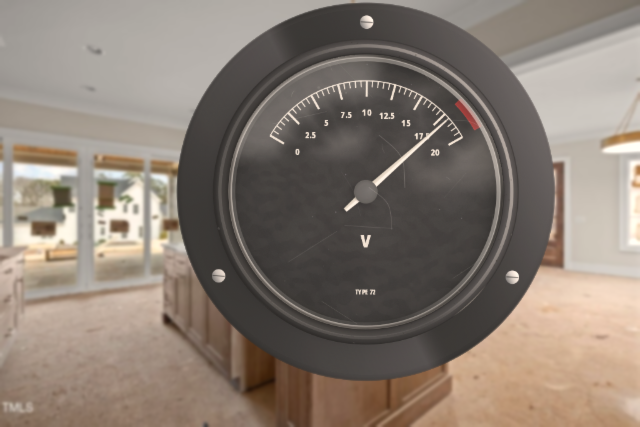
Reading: 18 V
